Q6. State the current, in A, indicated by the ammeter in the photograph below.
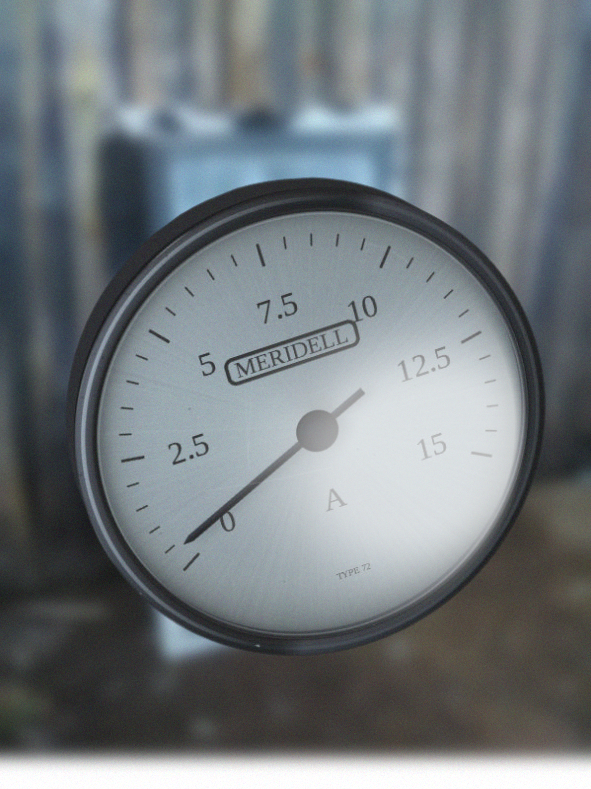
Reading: 0.5 A
